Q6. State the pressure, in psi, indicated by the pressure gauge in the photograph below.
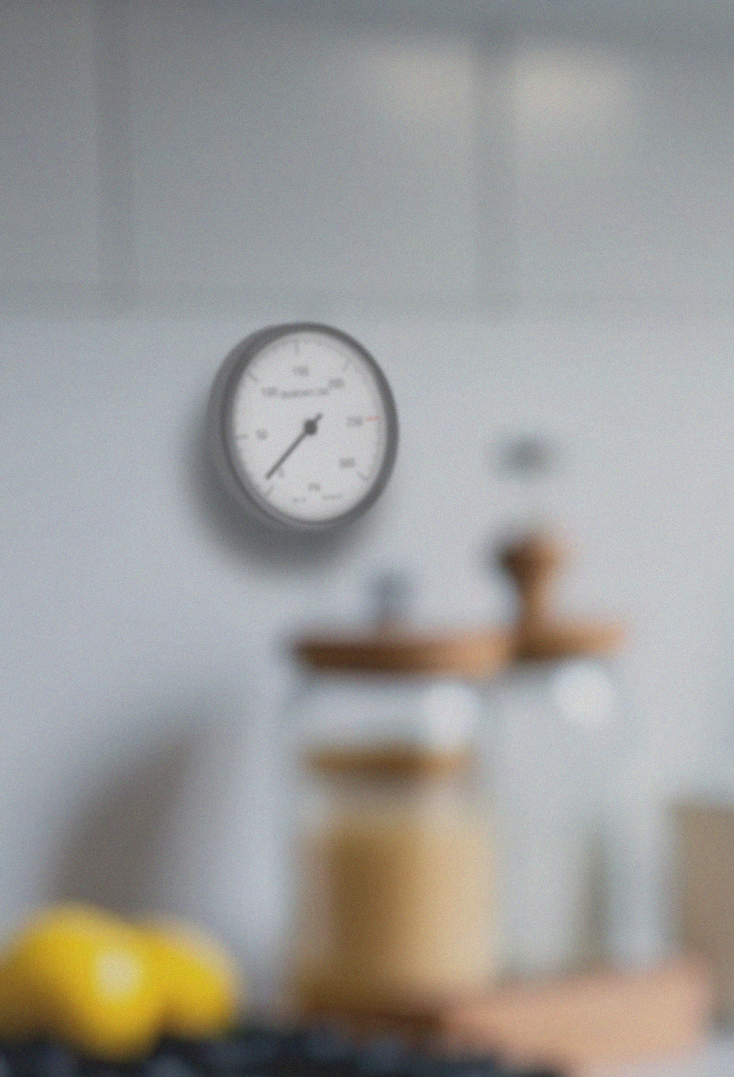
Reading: 10 psi
